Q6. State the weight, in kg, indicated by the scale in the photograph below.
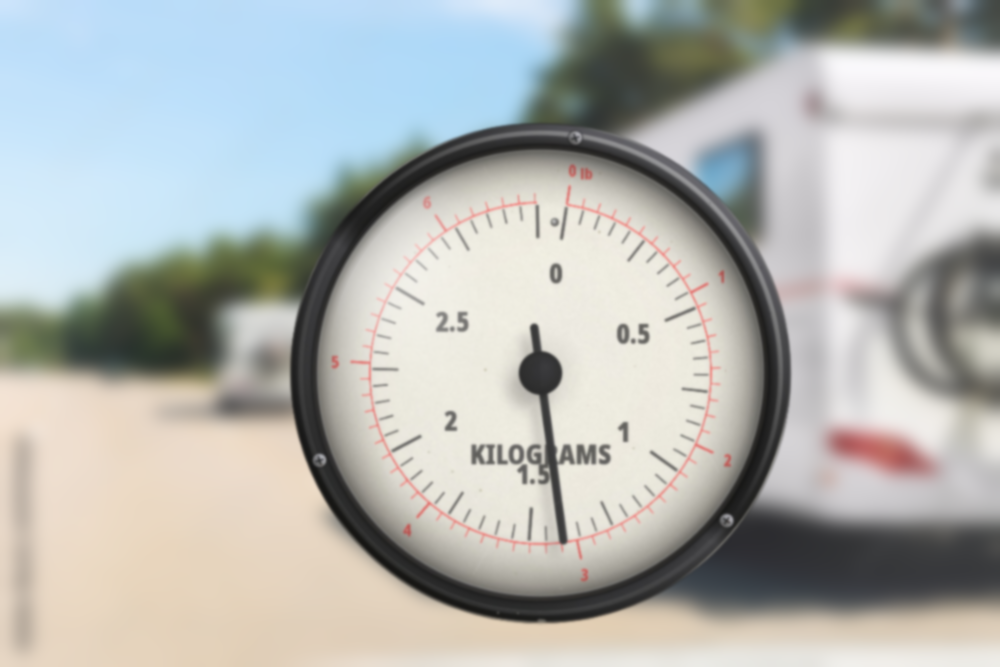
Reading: 1.4 kg
